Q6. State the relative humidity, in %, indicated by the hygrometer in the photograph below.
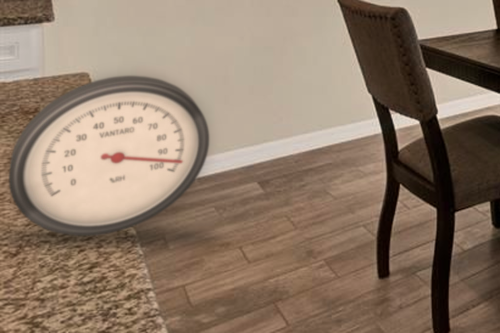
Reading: 95 %
